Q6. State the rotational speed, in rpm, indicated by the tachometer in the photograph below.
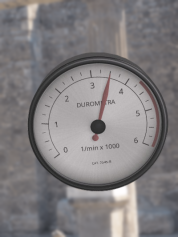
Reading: 3500 rpm
